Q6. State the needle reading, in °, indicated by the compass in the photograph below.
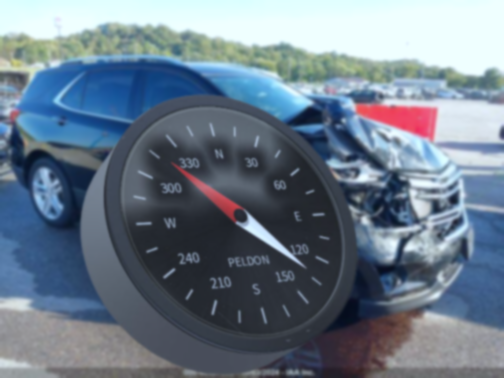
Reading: 315 °
